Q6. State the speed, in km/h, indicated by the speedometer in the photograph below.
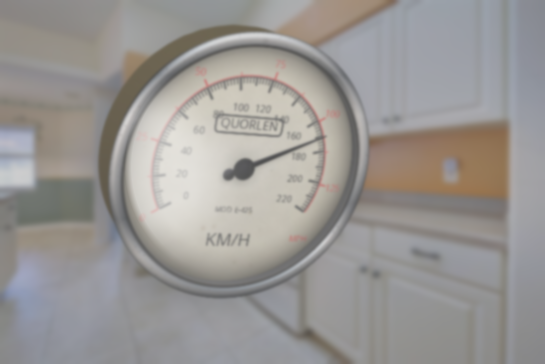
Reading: 170 km/h
